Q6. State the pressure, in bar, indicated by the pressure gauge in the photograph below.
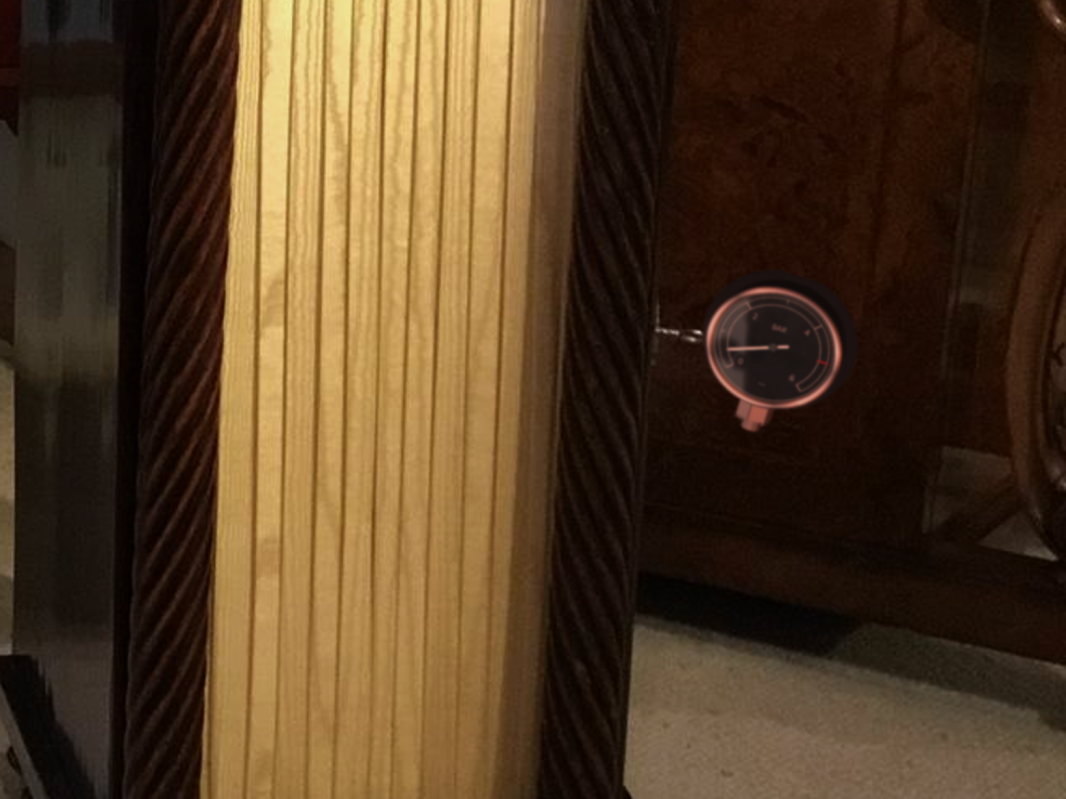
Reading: 0.5 bar
